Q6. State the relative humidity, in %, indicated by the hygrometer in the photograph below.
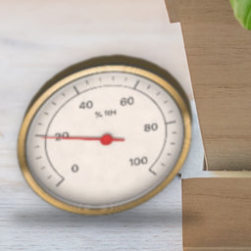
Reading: 20 %
